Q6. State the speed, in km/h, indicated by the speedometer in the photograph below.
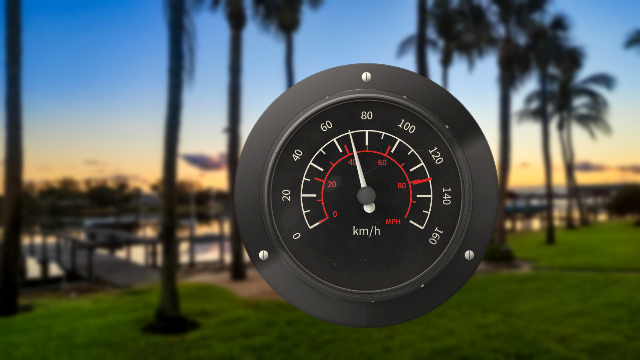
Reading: 70 km/h
